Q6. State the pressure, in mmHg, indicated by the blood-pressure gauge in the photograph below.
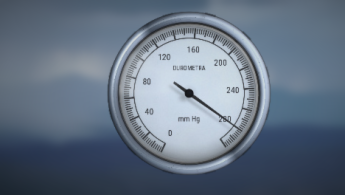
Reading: 280 mmHg
